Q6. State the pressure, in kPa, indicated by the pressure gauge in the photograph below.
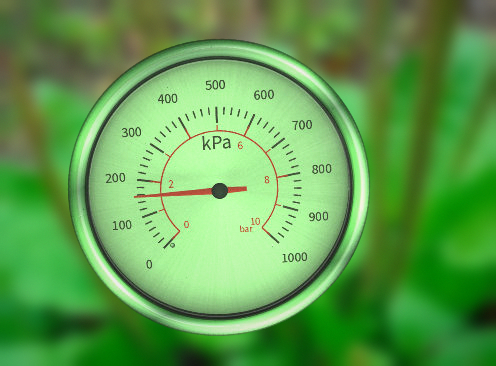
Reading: 160 kPa
